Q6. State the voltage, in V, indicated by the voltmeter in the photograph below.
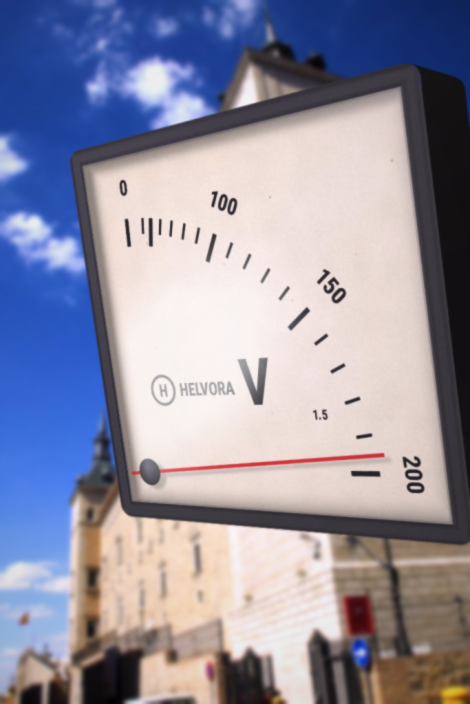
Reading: 195 V
